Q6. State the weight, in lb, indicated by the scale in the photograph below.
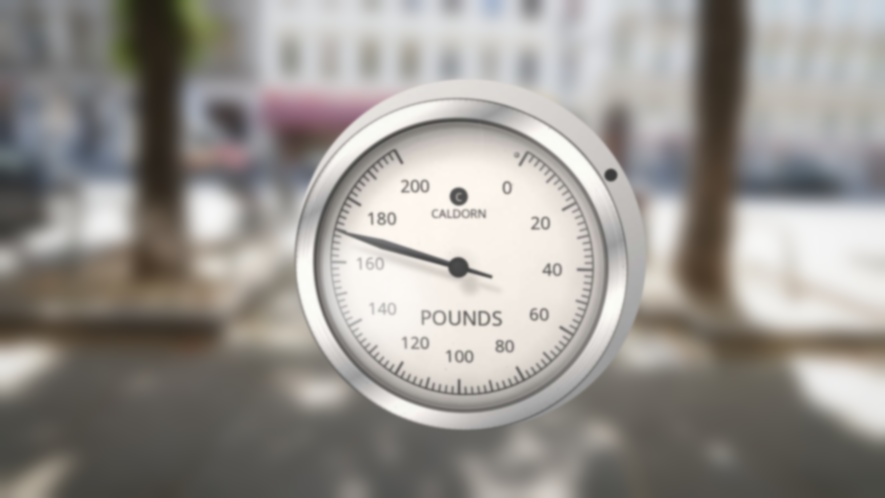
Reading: 170 lb
